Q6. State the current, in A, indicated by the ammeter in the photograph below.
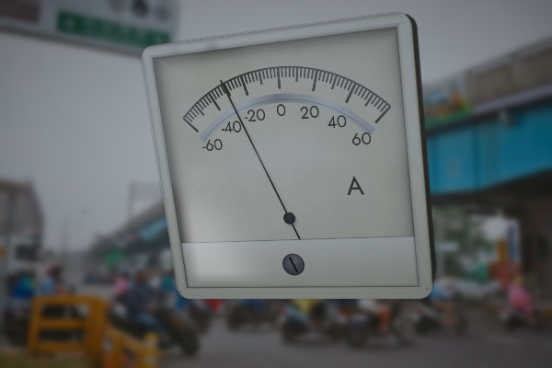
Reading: -30 A
